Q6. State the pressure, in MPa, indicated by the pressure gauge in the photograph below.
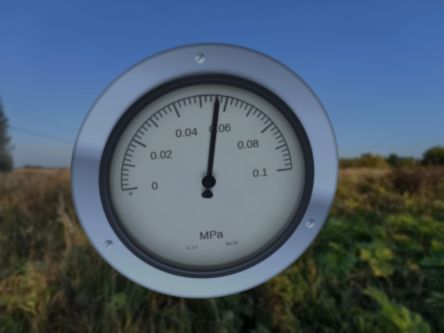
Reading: 0.056 MPa
